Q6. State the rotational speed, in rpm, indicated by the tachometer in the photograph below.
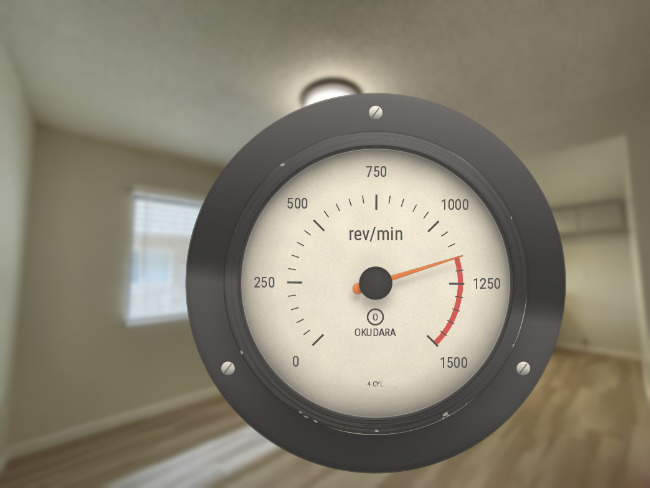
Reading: 1150 rpm
